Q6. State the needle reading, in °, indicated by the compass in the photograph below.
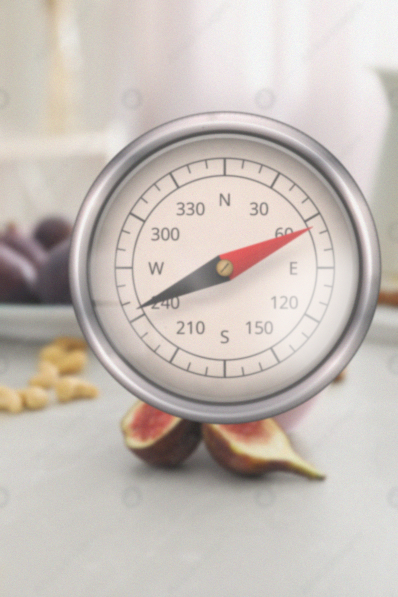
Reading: 65 °
